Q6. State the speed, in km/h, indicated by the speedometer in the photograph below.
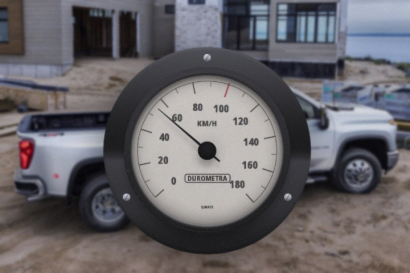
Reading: 55 km/h
